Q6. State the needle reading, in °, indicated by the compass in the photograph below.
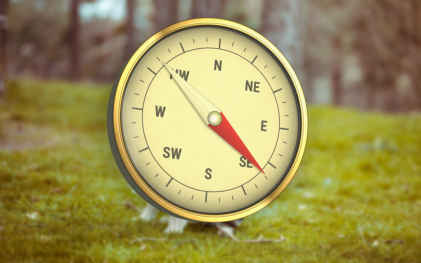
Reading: 130 °
